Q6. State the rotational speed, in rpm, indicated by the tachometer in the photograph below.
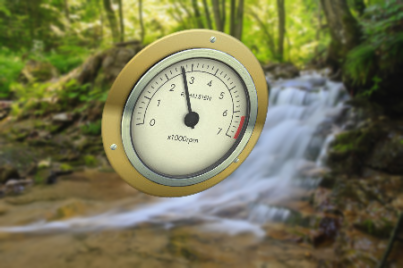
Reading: 2600 rpm
